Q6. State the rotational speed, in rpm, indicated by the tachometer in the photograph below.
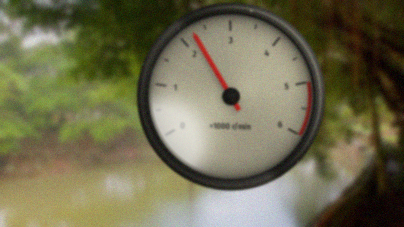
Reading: 2250 rpm
